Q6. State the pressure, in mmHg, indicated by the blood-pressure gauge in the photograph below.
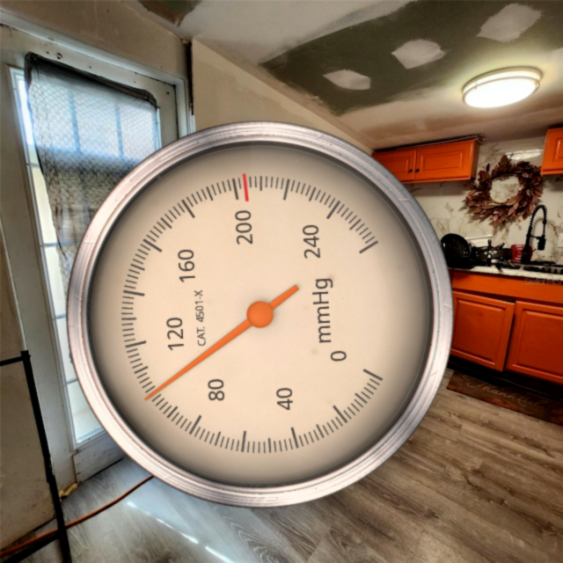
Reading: 100 mmHg
